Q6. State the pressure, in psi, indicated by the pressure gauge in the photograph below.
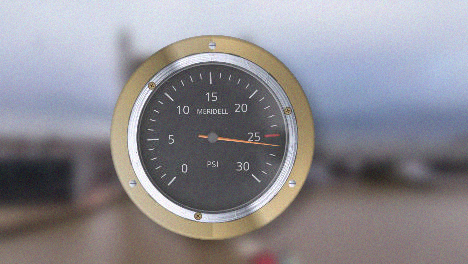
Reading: 26 psi
